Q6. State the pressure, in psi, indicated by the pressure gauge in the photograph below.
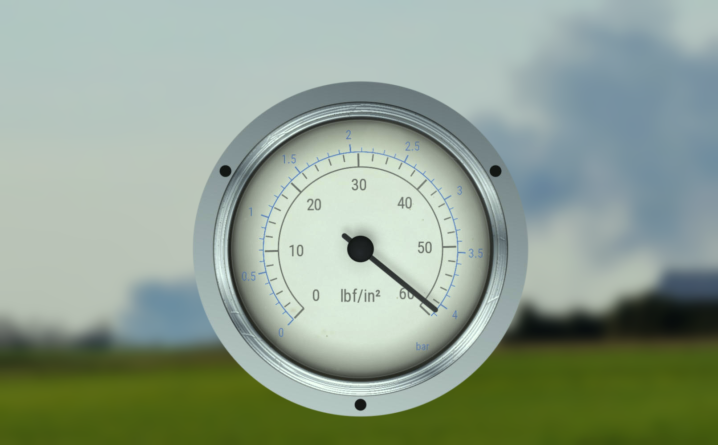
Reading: 59 psi
